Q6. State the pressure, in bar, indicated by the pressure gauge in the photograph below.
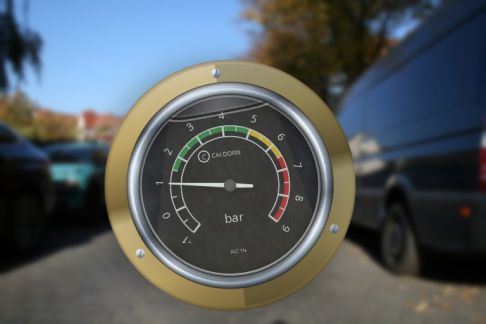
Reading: 1 bar
